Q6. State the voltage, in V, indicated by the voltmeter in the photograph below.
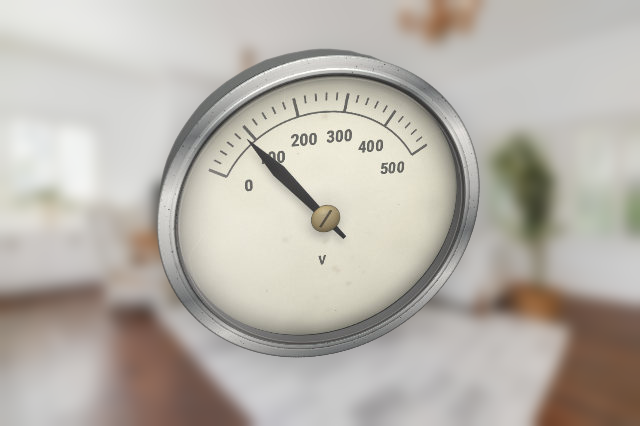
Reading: 90 V
